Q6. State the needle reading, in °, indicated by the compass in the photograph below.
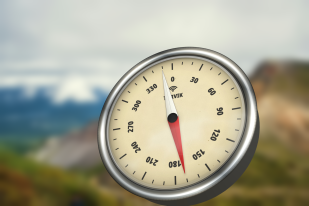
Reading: 170 °
